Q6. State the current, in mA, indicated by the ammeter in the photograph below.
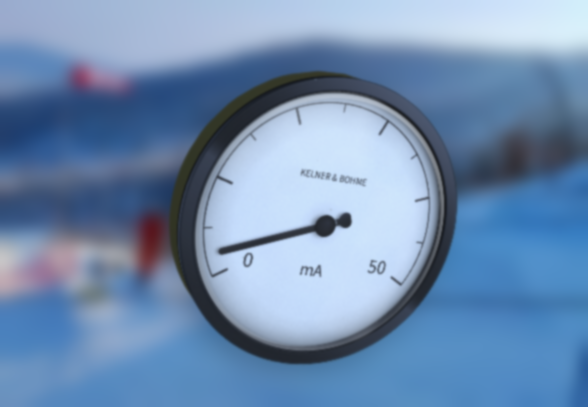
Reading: 2.5 mA
